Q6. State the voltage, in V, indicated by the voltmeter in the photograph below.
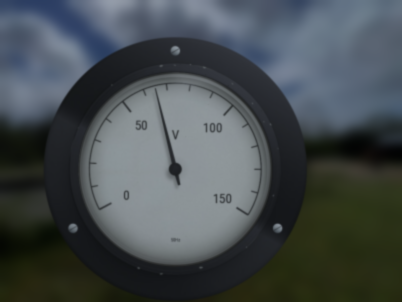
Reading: 65 V
